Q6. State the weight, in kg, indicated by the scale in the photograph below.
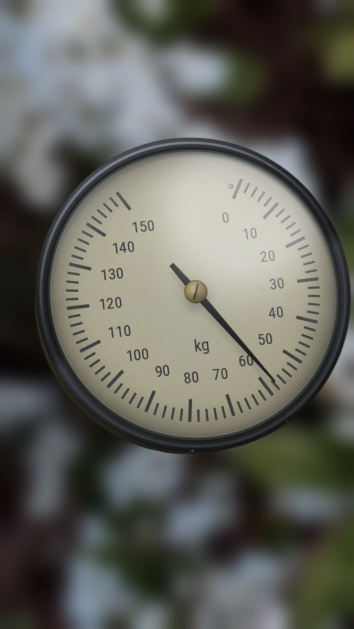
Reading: 58 kg
